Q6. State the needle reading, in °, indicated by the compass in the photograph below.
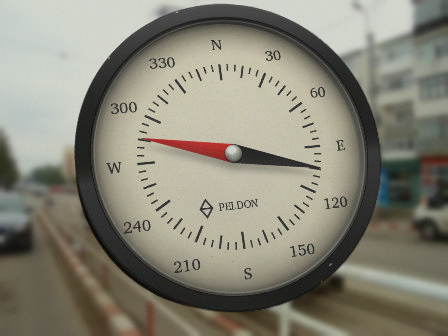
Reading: 285 °
